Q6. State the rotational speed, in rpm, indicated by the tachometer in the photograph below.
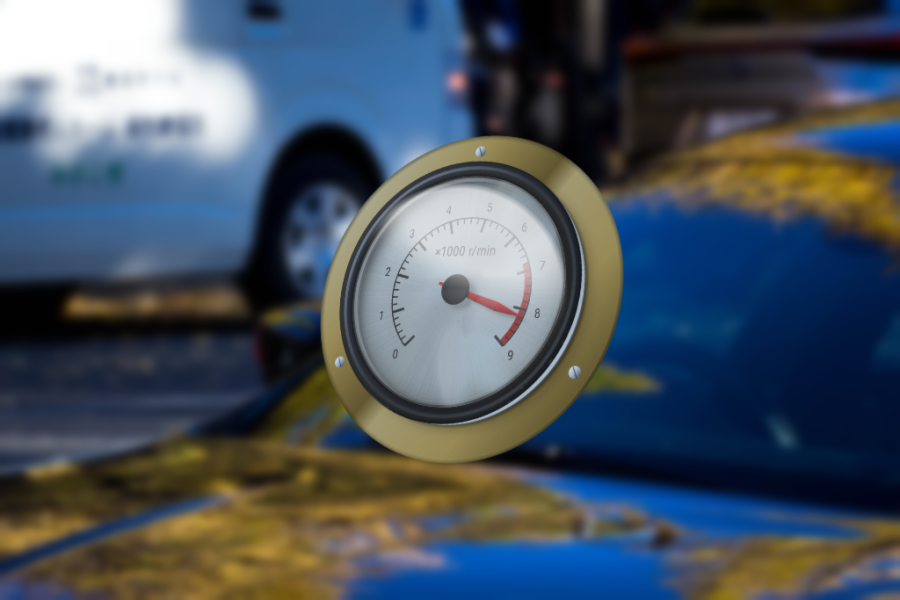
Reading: 8200 rpm
